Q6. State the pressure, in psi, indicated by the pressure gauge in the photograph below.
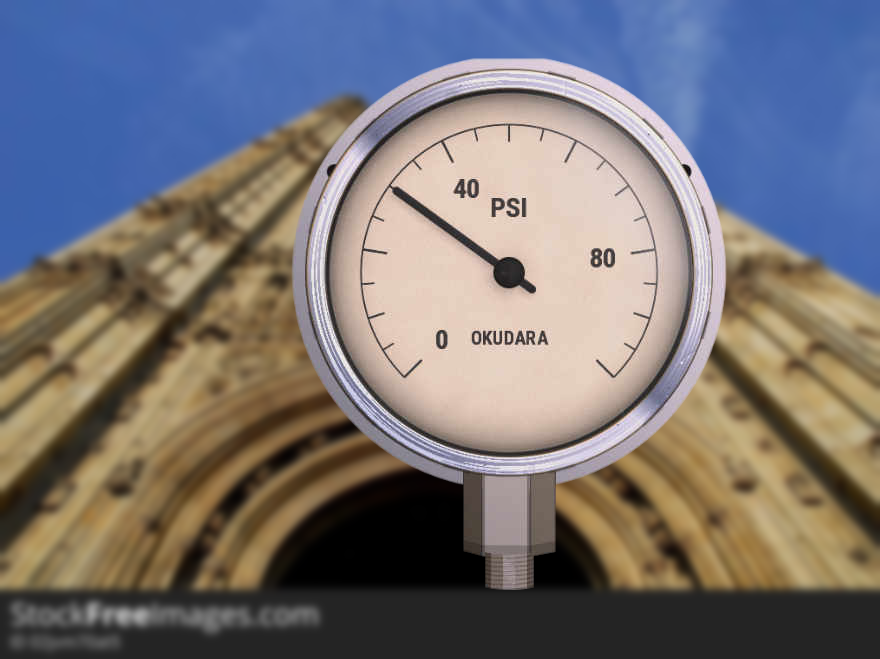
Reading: 30 psi
